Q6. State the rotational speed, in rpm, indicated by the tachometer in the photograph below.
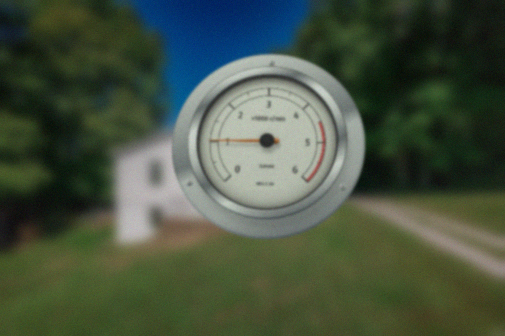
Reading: 1000 rpm
